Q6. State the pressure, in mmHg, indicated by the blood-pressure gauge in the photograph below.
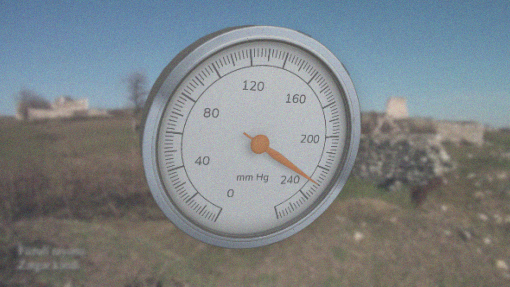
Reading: 230 mmHg
